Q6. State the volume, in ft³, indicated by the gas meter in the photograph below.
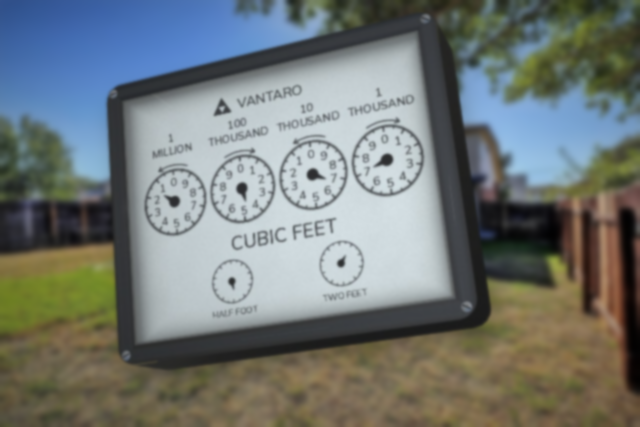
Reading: 146700 ft³
